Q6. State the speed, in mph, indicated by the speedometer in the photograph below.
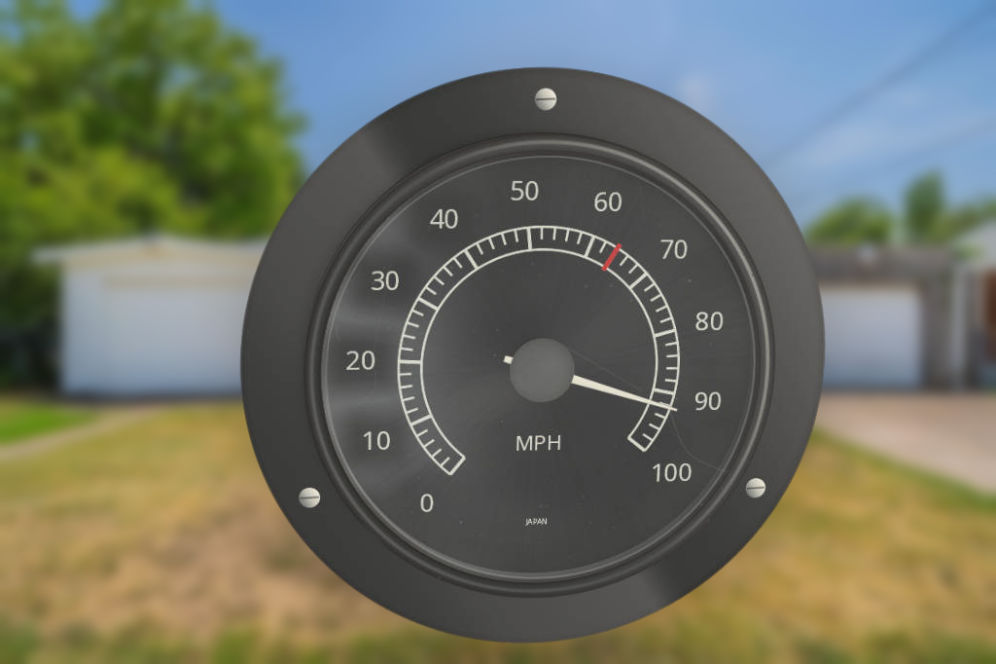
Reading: 92 mph
